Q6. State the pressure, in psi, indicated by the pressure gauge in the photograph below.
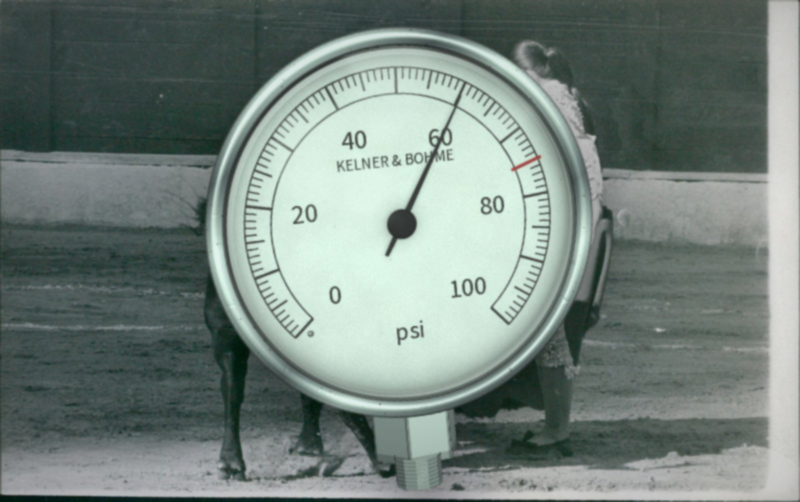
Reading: 60 psi
